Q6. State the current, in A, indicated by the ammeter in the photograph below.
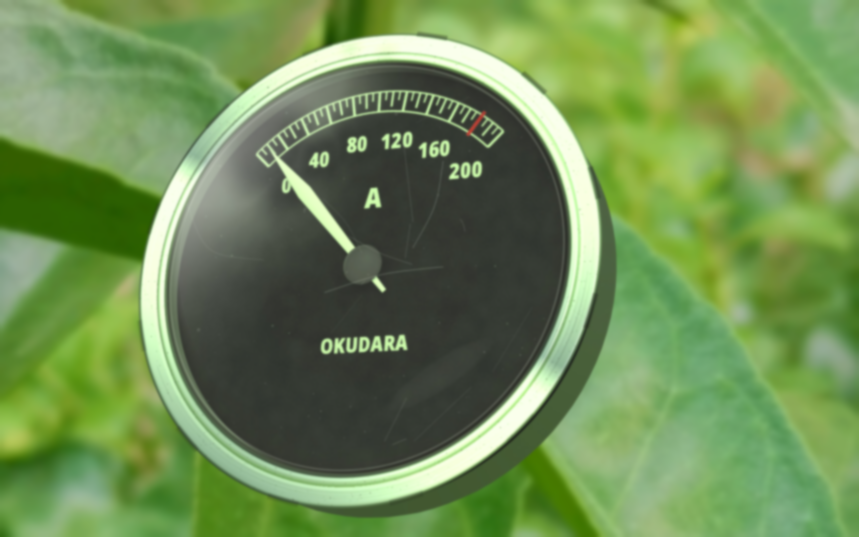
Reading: 10 A
